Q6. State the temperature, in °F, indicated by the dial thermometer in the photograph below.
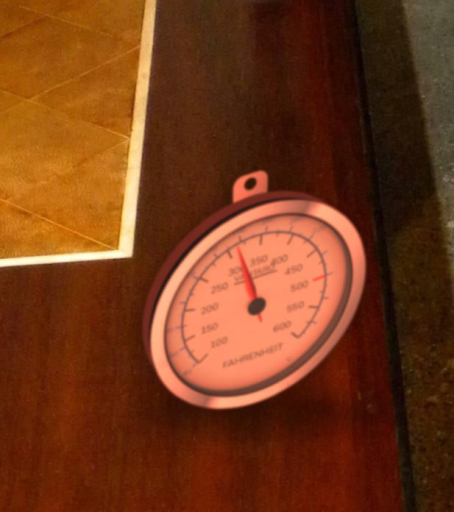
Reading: 312.5 °F
